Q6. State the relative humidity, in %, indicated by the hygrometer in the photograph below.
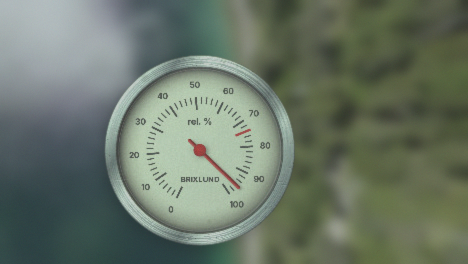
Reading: 96 %
